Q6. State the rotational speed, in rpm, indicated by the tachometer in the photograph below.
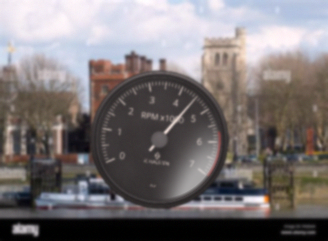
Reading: 4500 rpm
